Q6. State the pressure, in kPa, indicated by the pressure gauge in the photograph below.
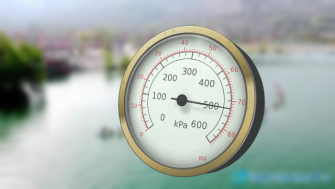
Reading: 500 kPa
